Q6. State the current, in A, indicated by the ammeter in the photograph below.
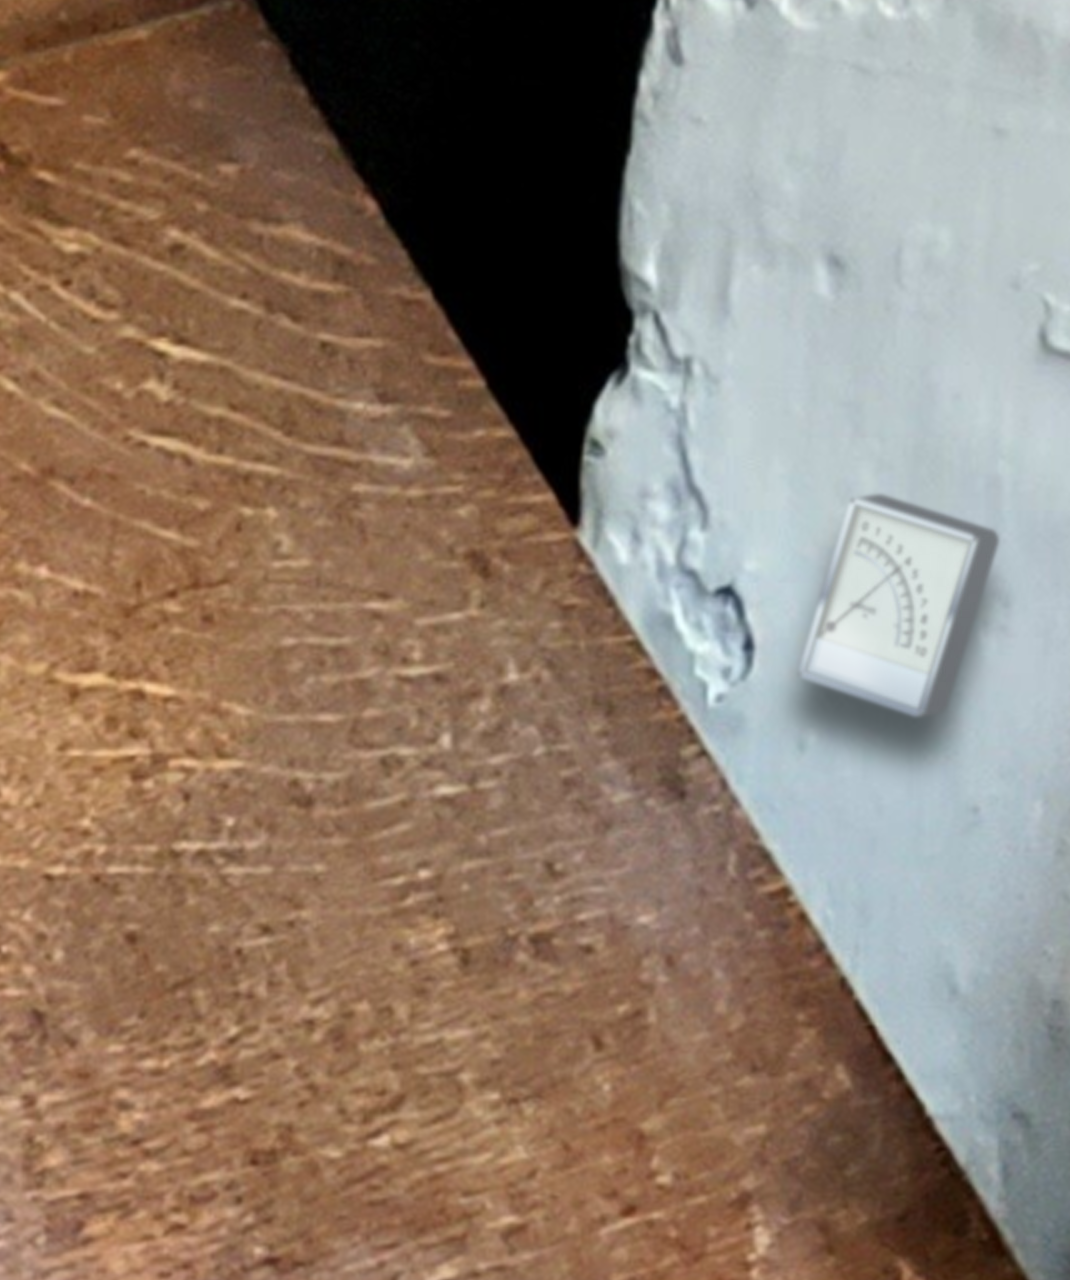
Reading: 4 A
